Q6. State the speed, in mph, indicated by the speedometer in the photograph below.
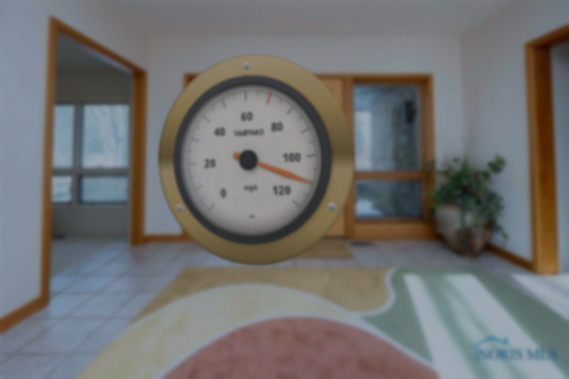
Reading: 110 mph
